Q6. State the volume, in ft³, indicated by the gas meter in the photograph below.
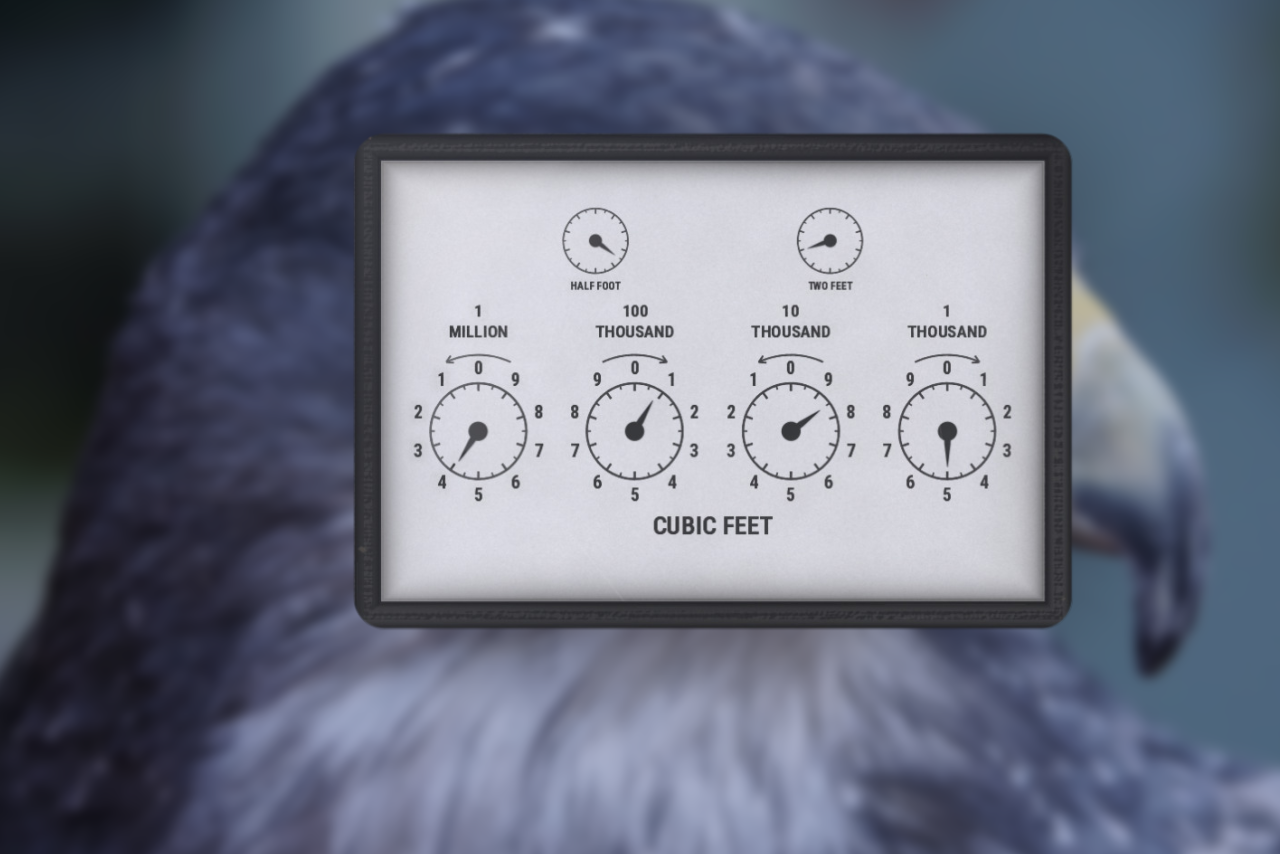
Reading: 408500 ft³
